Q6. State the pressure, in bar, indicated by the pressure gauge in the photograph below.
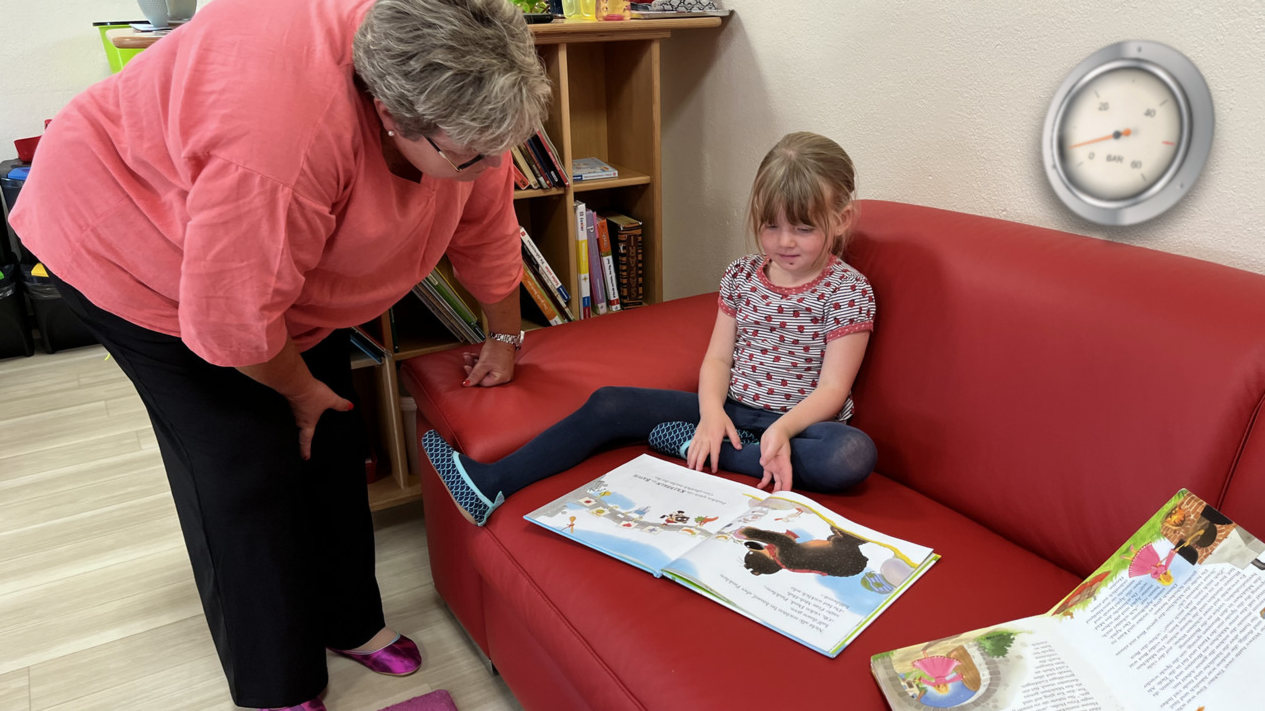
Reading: 5 bar
